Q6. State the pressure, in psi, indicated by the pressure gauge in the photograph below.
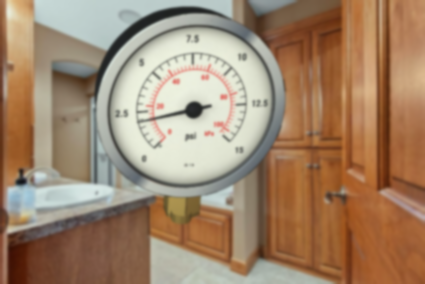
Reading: 2 psi
